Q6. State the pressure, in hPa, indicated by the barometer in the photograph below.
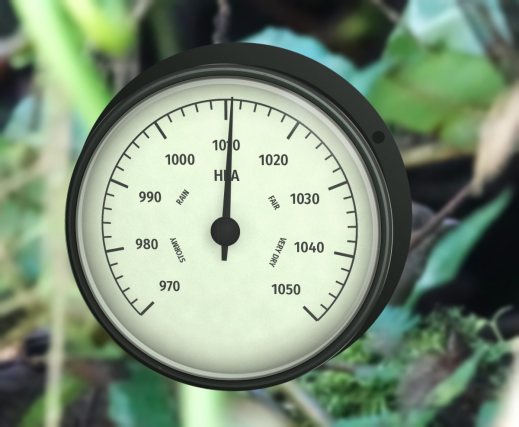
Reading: 1011 hPa
